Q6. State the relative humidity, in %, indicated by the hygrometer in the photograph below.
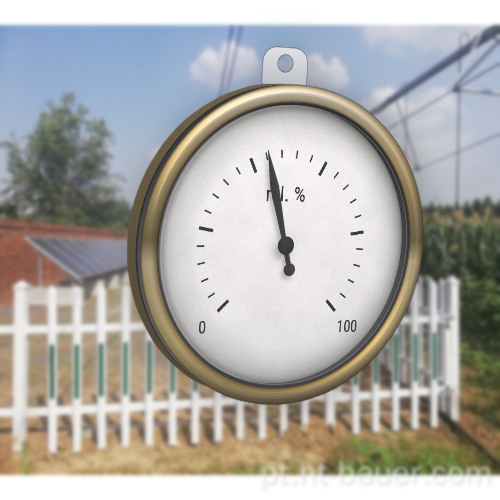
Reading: 44 %
